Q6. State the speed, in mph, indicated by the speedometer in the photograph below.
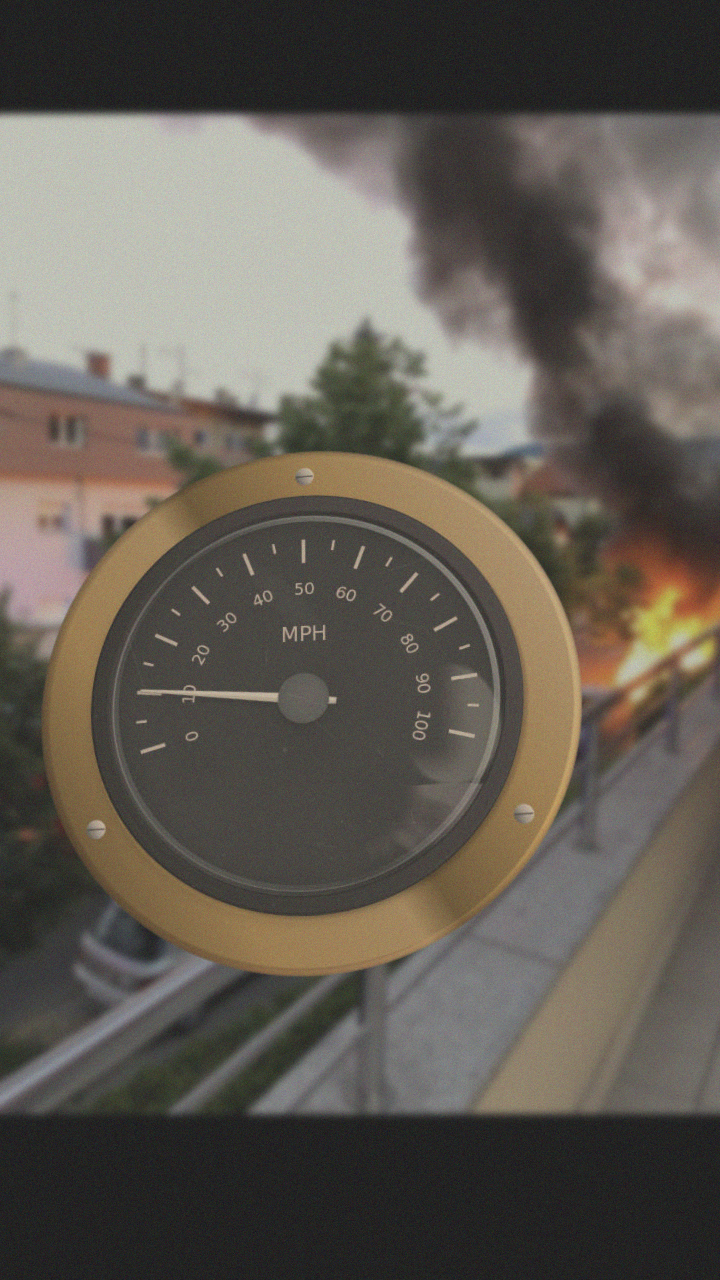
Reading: 10 mph
